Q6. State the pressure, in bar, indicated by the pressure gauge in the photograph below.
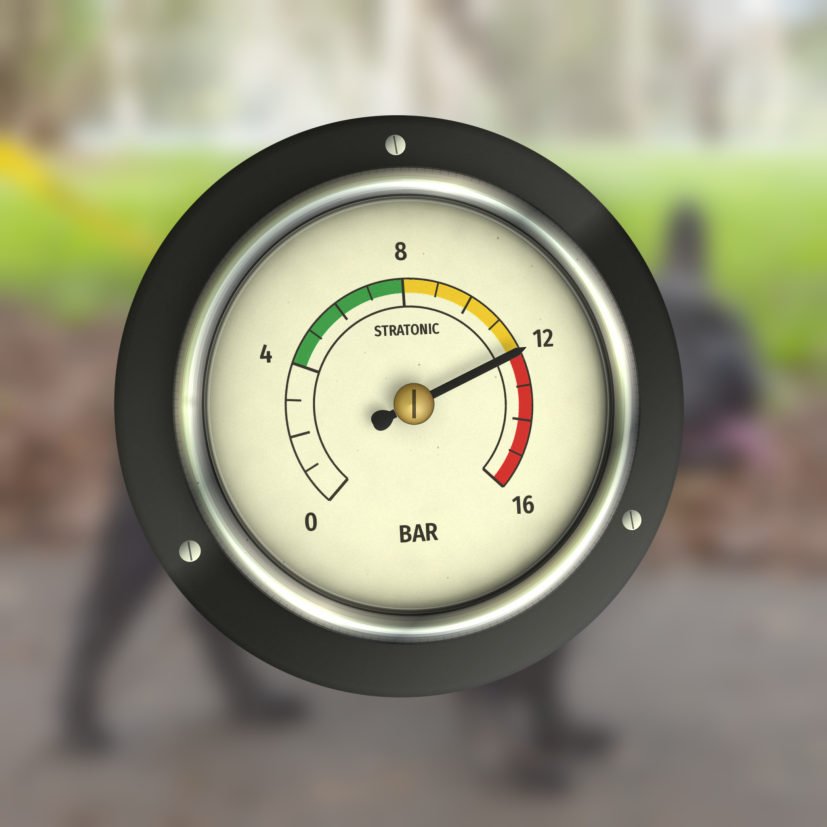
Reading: 12 bar
